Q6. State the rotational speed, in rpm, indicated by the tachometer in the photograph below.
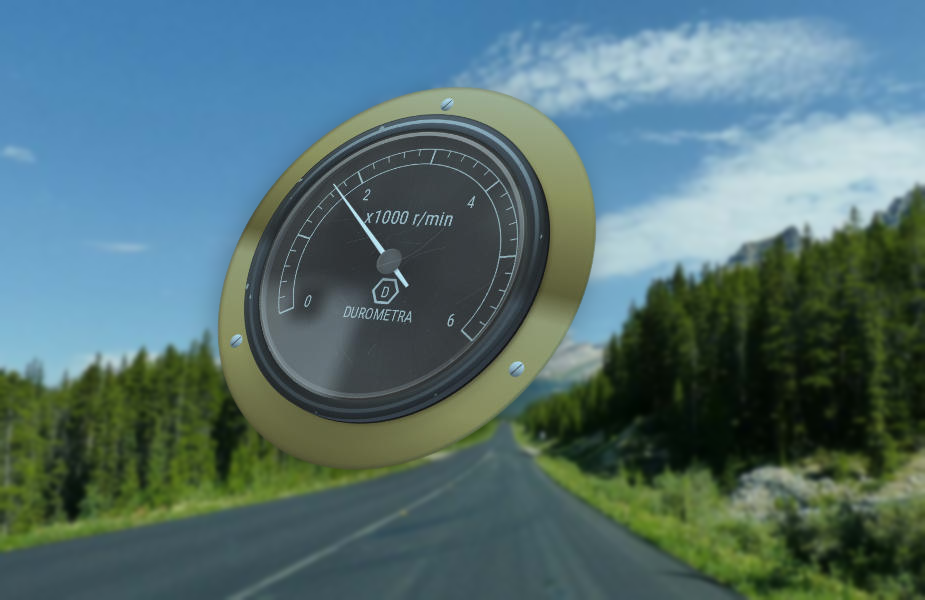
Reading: 1700 rpm
